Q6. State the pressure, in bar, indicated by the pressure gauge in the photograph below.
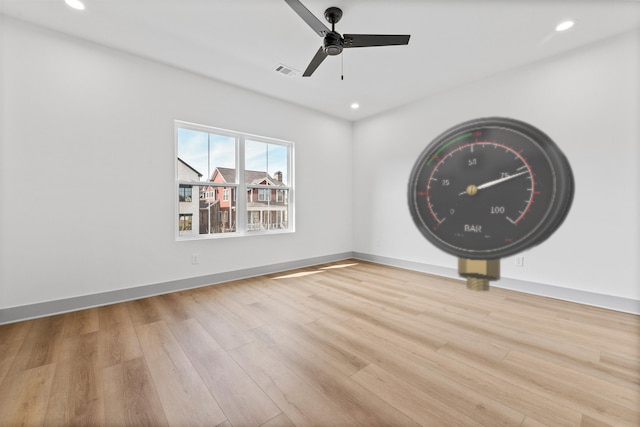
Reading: 77.5 bar
